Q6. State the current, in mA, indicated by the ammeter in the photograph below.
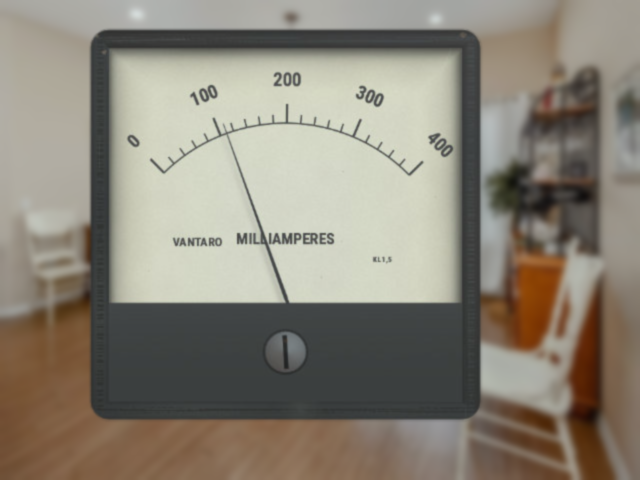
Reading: 110 mA
